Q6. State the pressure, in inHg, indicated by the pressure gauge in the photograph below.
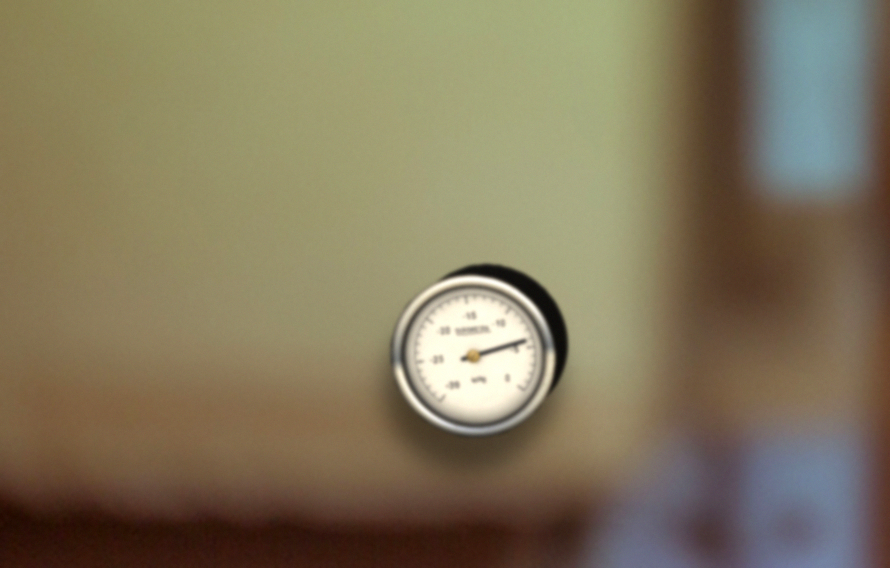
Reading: -6 inHg
